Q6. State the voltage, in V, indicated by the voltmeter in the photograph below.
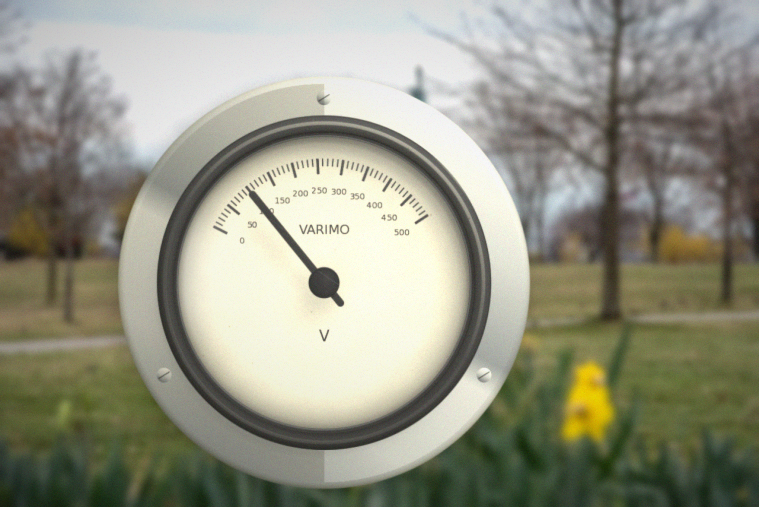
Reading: 100 V
